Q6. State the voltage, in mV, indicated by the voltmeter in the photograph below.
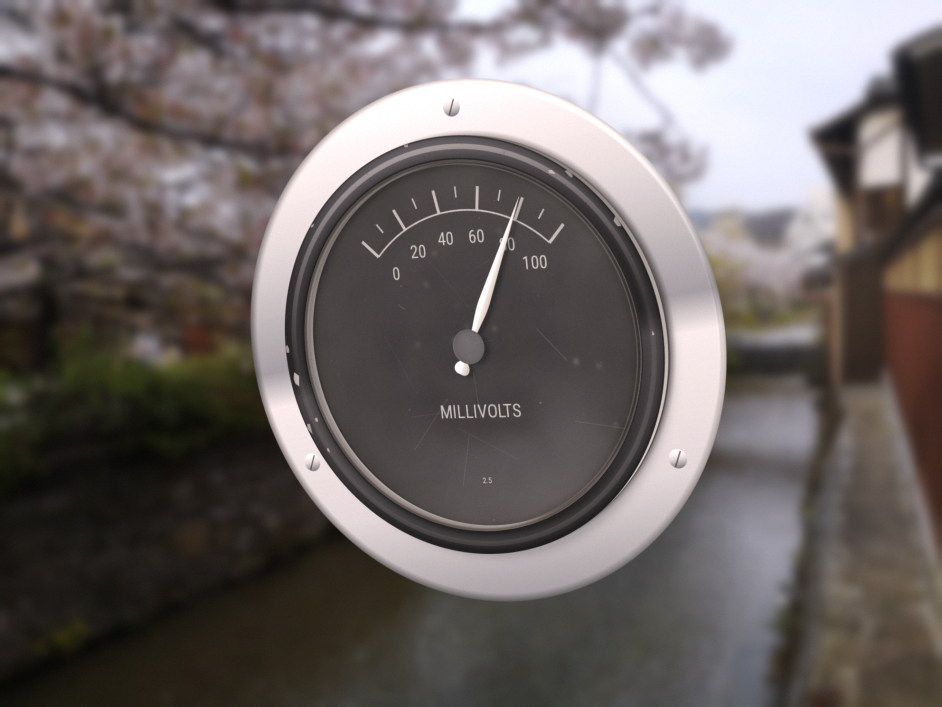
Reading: 80 mV
